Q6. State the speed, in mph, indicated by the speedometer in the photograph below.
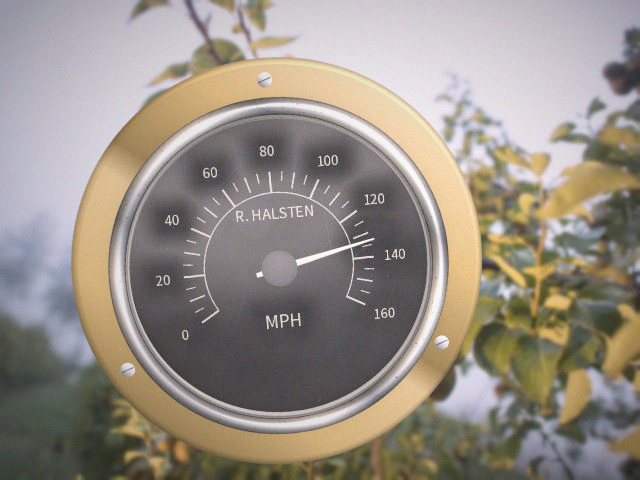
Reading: 132.5 mph
